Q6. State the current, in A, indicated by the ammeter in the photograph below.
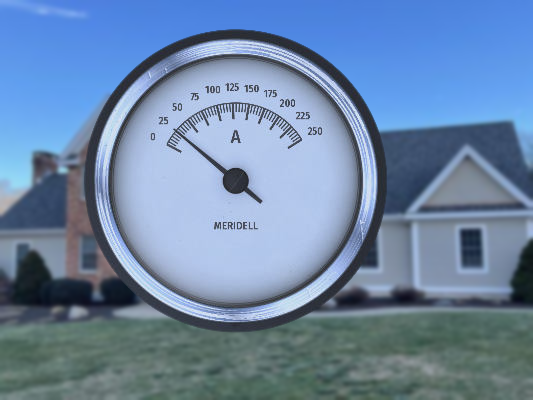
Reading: 25 A
